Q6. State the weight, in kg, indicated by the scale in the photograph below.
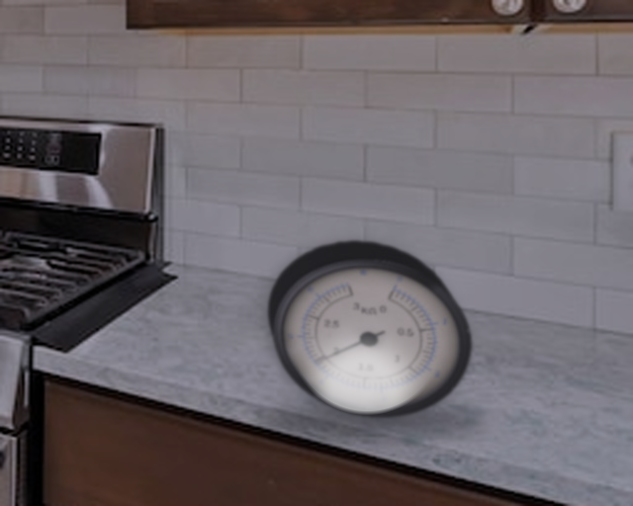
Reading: 2 kg
